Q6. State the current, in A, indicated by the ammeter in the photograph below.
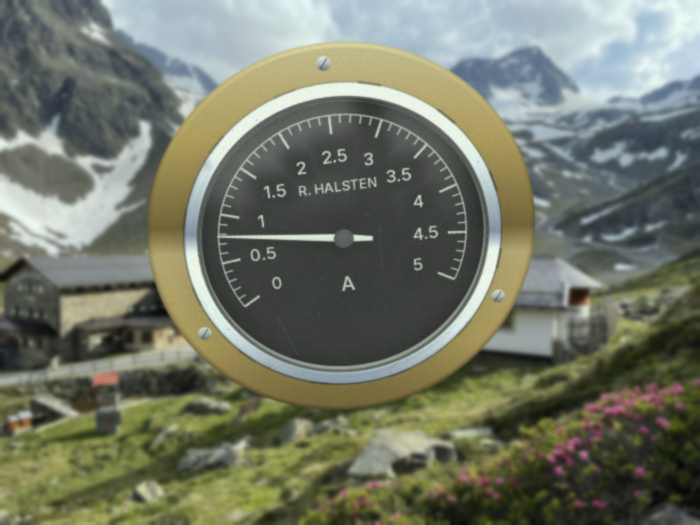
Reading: 0.8 A
